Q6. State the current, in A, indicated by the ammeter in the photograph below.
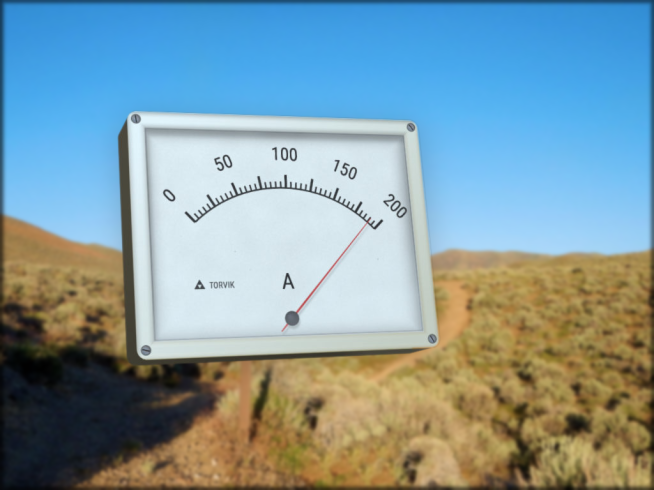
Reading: 190 A
